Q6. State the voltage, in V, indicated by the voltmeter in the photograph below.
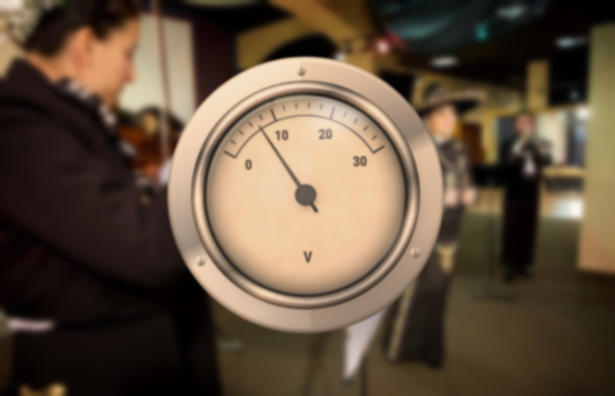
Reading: 7 V
